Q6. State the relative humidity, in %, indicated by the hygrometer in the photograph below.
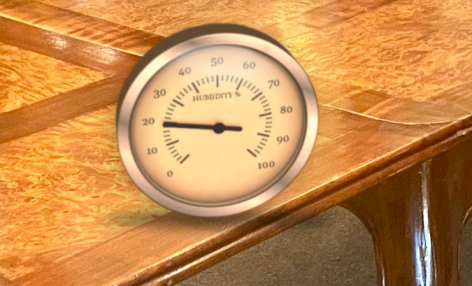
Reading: 20 %
